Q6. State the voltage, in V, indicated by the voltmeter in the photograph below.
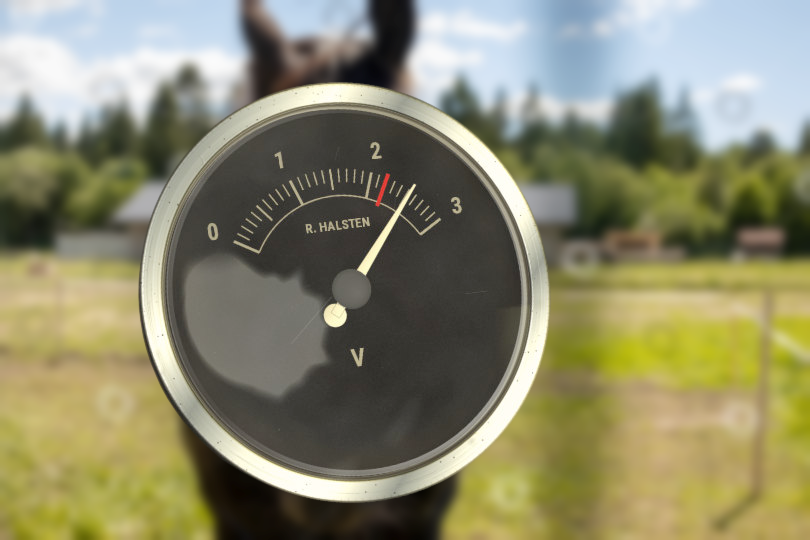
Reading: 2.5 V
